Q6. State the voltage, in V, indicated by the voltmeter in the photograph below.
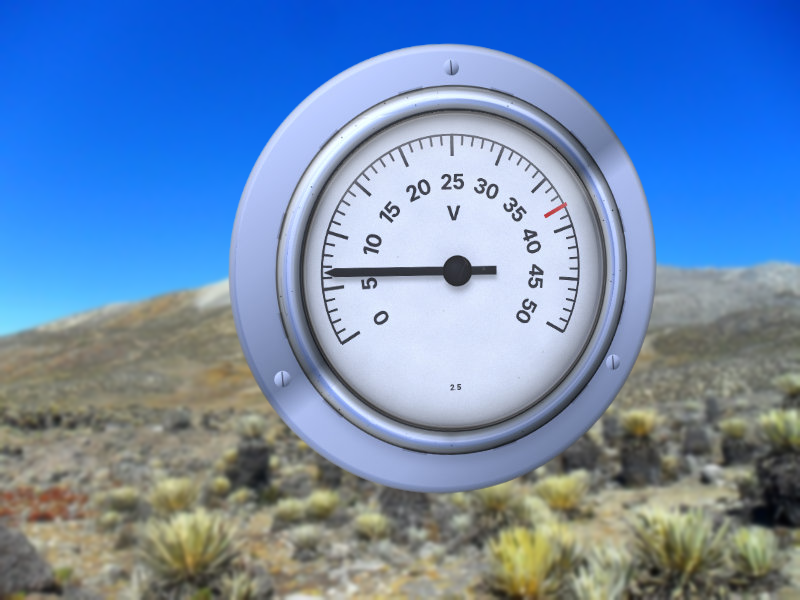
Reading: 6.5 V
